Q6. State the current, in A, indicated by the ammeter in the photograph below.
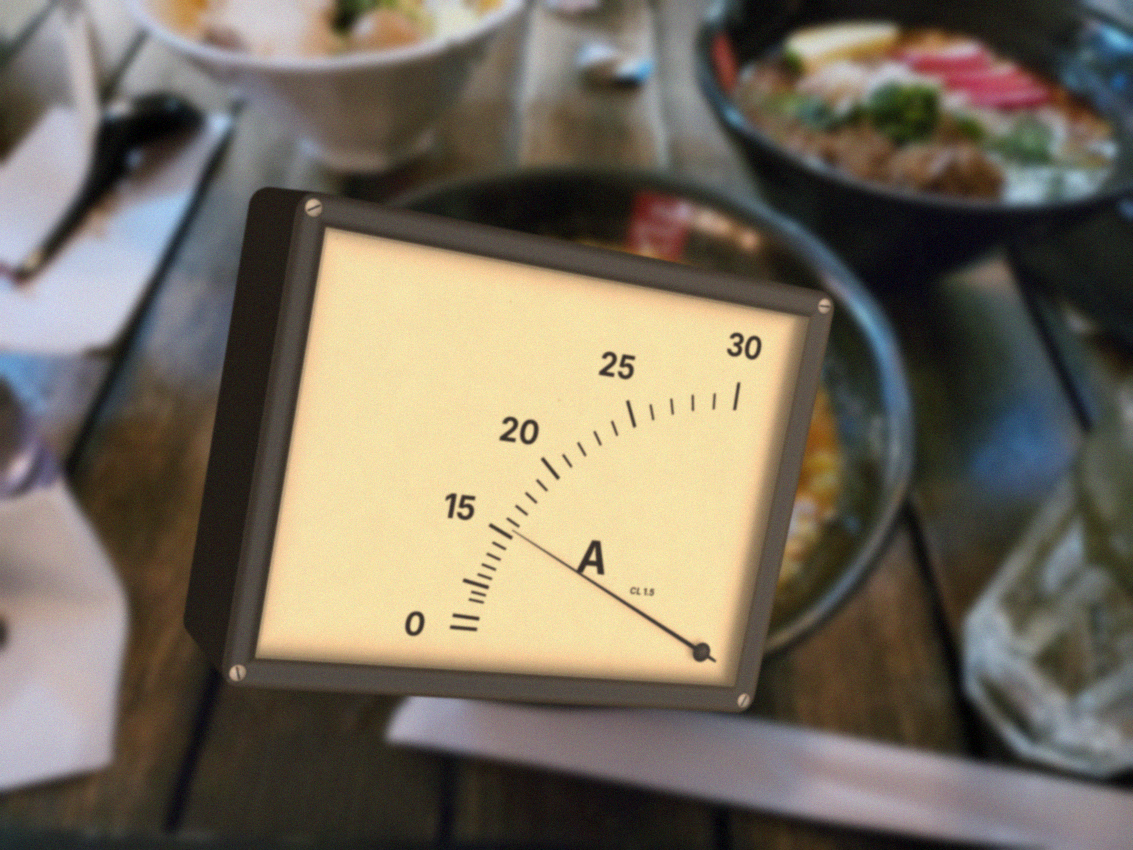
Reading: 15.5 A
